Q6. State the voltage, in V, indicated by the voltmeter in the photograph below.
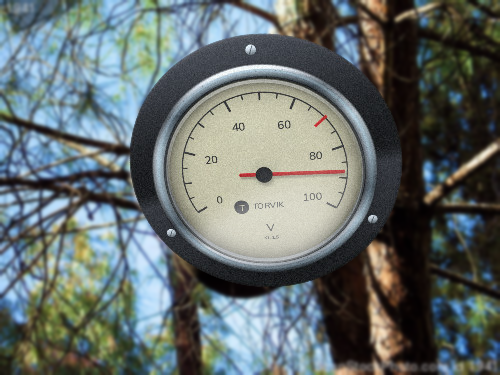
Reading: 87.5 V
